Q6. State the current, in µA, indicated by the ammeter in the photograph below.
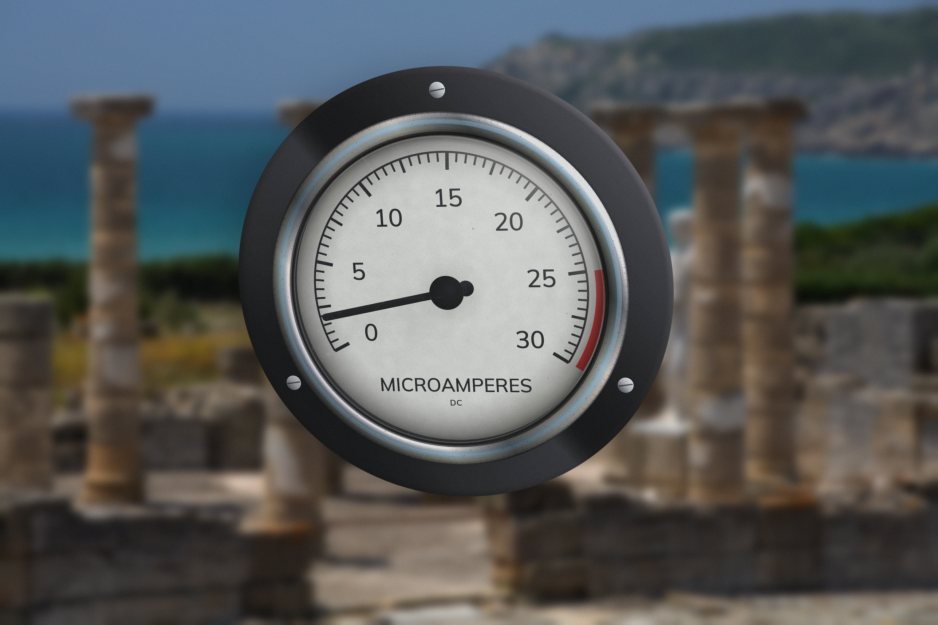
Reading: 2 µA
